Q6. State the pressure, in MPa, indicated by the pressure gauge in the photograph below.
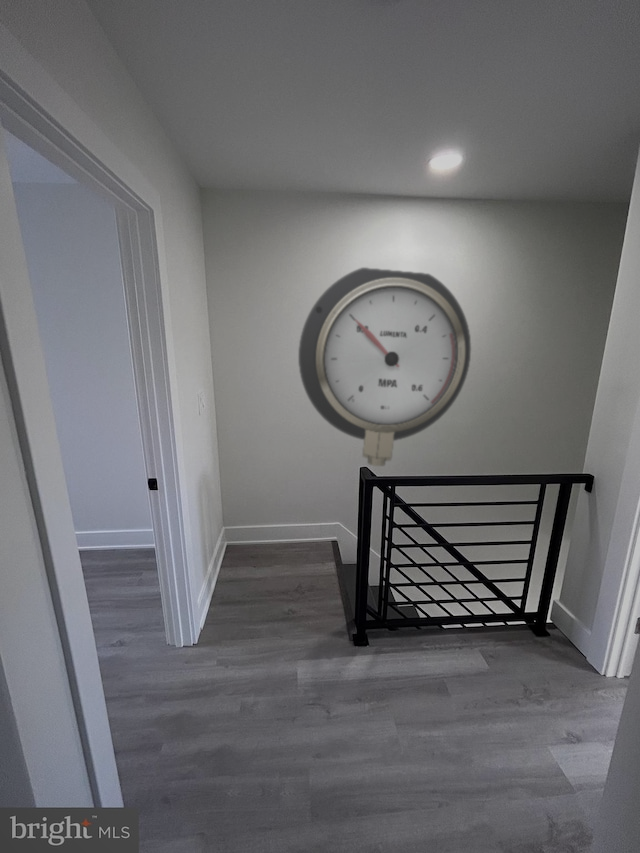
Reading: 0.2 MPa
